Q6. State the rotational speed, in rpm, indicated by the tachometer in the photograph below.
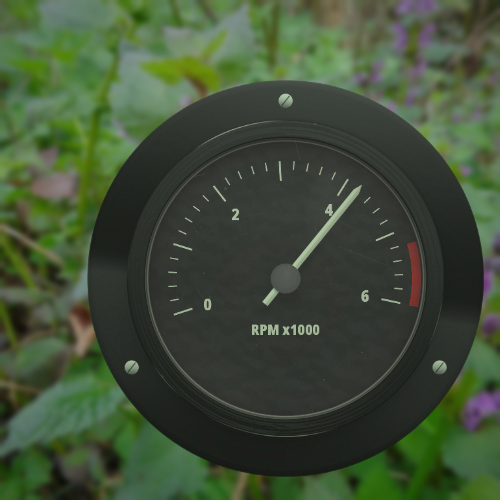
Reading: 4200 rpm
